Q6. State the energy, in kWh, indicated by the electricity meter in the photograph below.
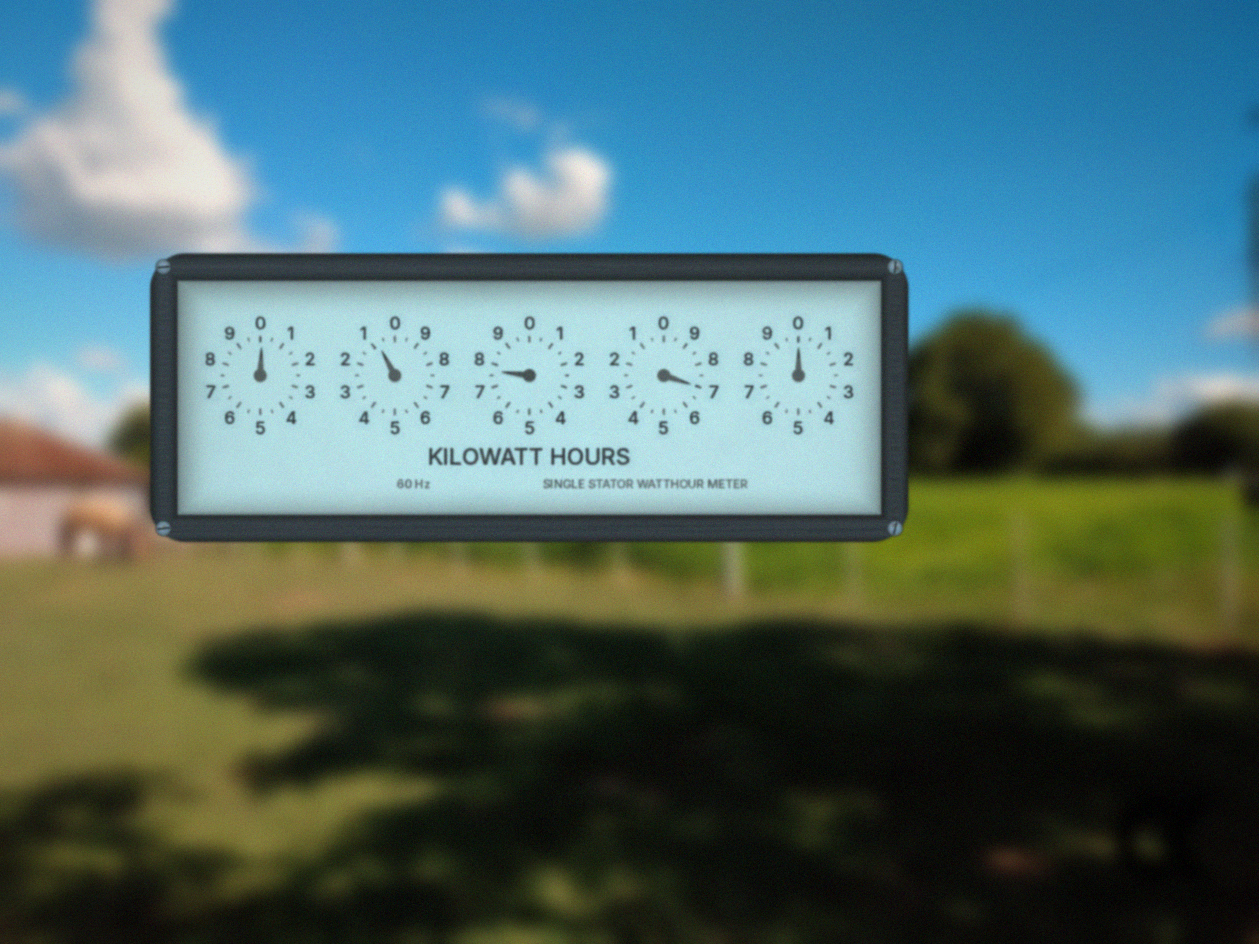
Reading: 770 kWh
